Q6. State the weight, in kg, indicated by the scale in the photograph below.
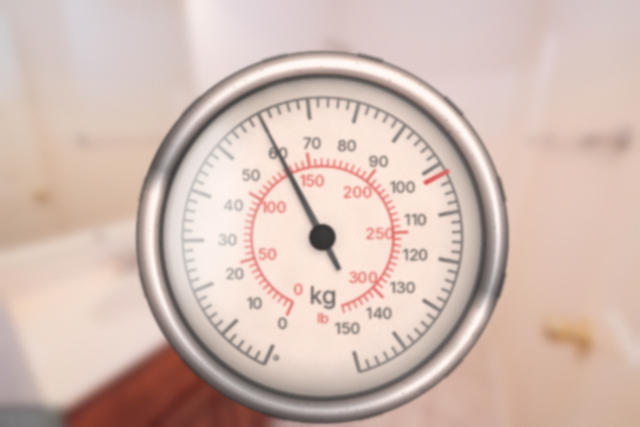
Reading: 60 kg
